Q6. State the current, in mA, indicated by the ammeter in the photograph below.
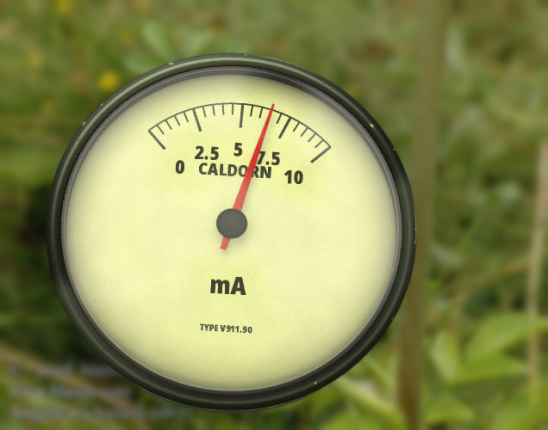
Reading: 6.5 mA
